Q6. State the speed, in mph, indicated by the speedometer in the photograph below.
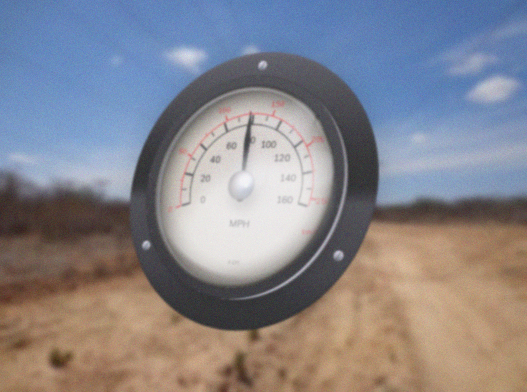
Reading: 80 mph
